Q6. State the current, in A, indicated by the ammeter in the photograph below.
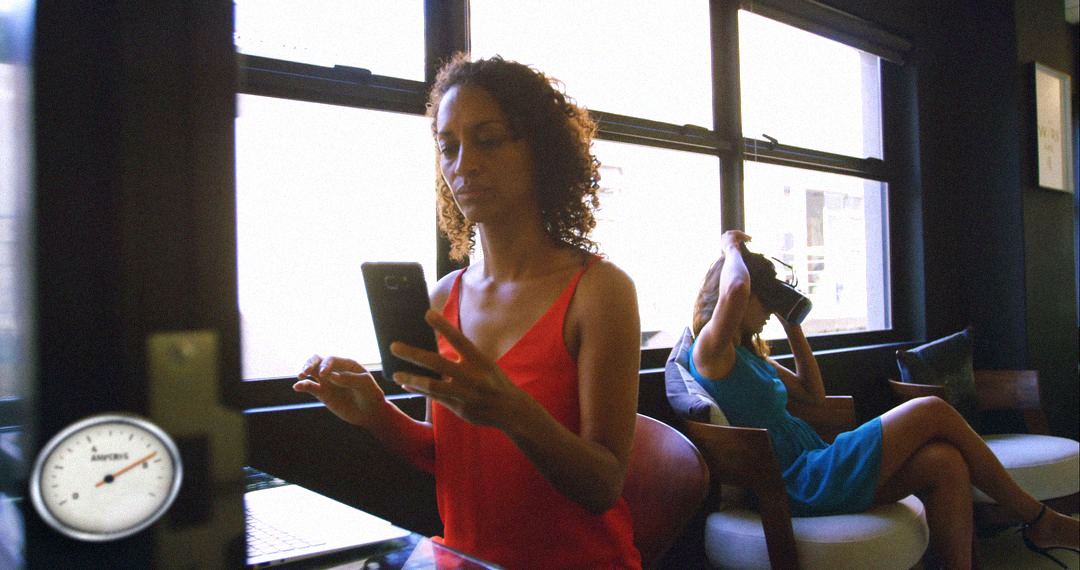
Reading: 7.5 A
